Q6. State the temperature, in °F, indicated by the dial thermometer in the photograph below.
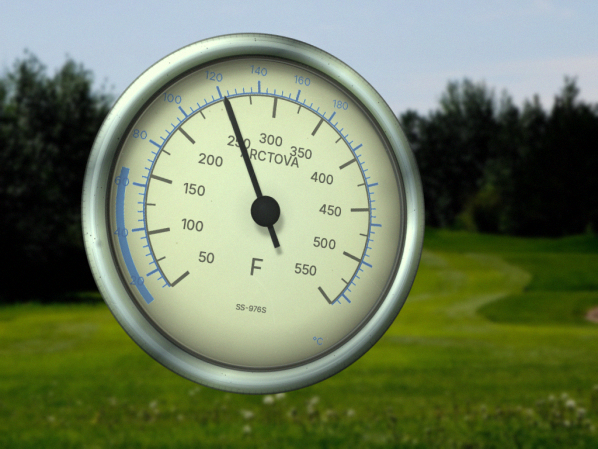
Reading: 250 °F
